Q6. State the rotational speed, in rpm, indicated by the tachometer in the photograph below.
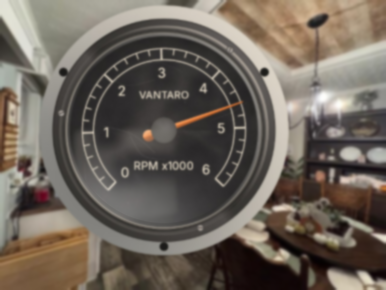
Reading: 4600 rpm
